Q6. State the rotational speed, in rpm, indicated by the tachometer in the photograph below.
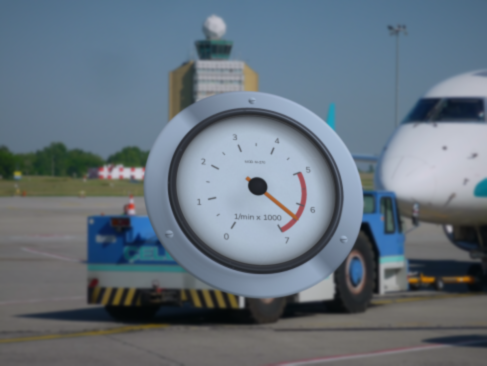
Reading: 6500 rpm
